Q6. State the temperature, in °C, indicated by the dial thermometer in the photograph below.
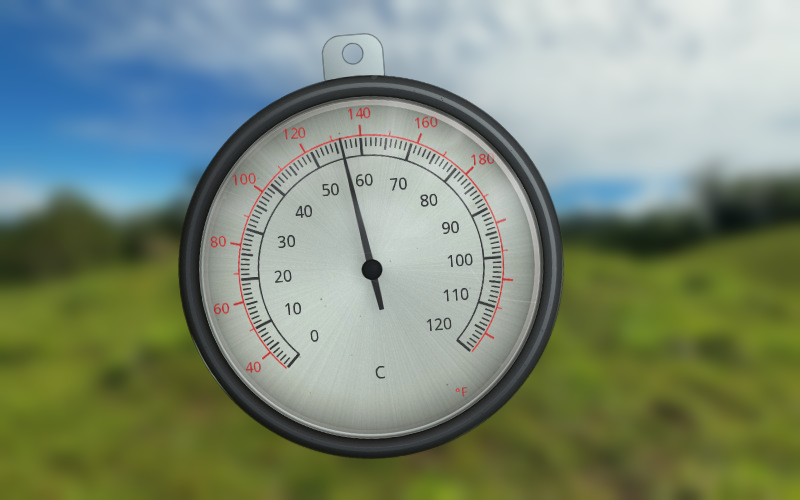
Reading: 56 °C
